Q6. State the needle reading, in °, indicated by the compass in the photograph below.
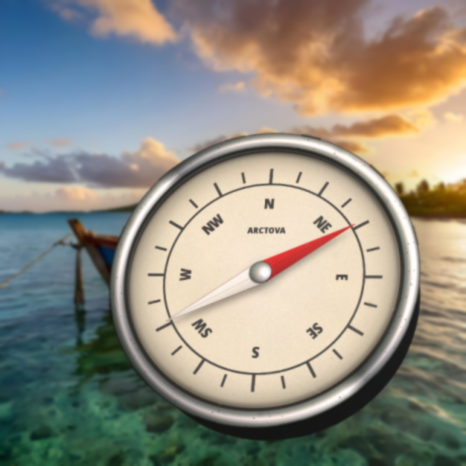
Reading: 60 °
